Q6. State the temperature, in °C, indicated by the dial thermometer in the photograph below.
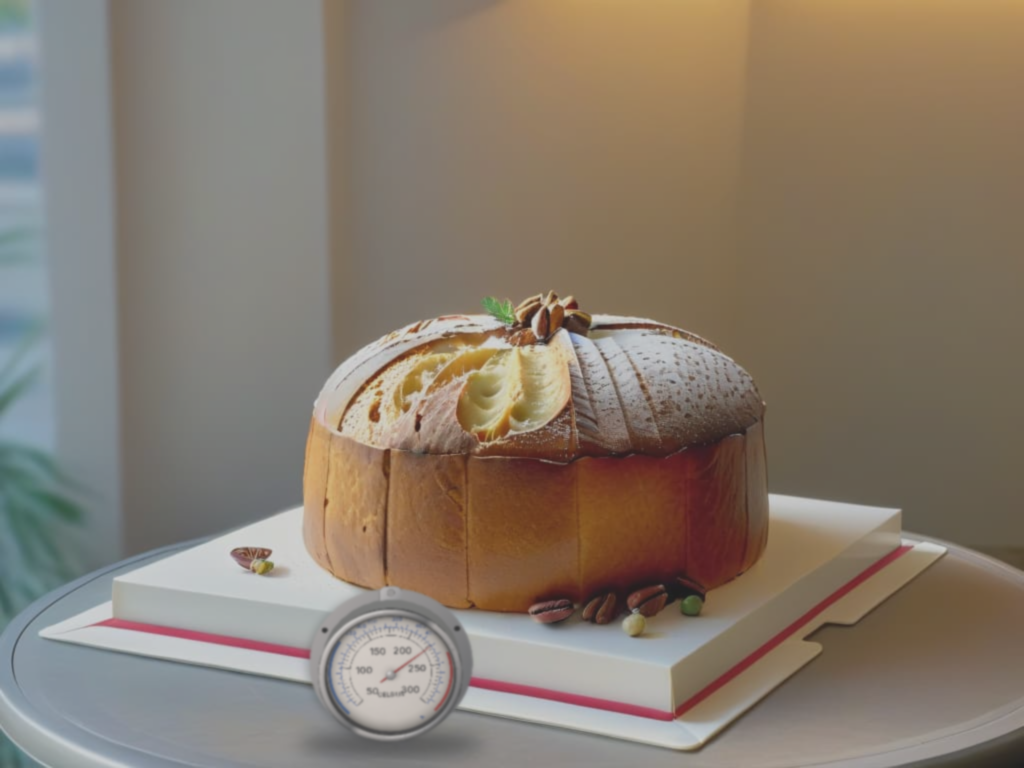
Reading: 225 °C
